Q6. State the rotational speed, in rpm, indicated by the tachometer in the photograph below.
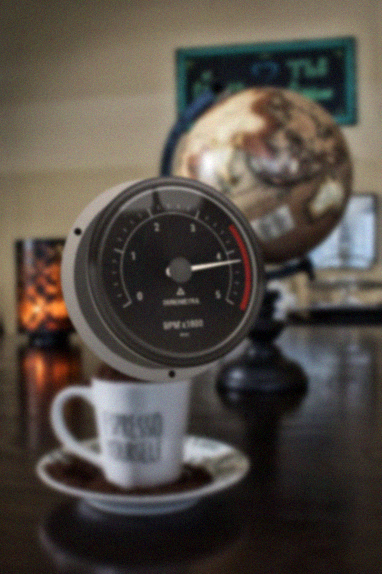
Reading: 4200 rpm
